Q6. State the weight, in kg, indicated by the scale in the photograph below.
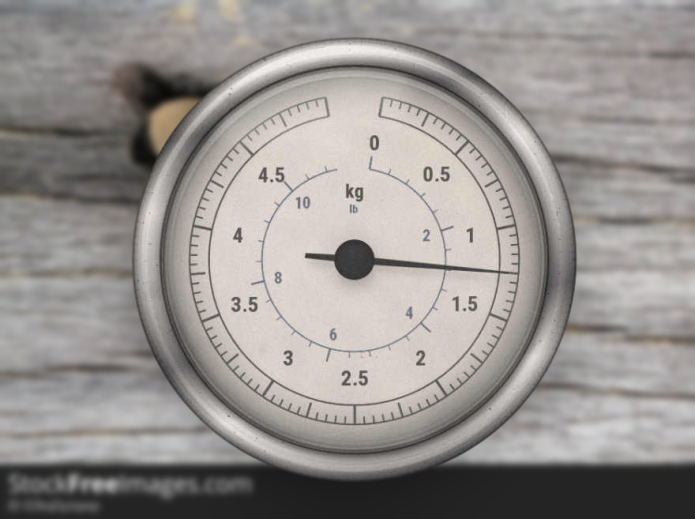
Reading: 1.25 kg
